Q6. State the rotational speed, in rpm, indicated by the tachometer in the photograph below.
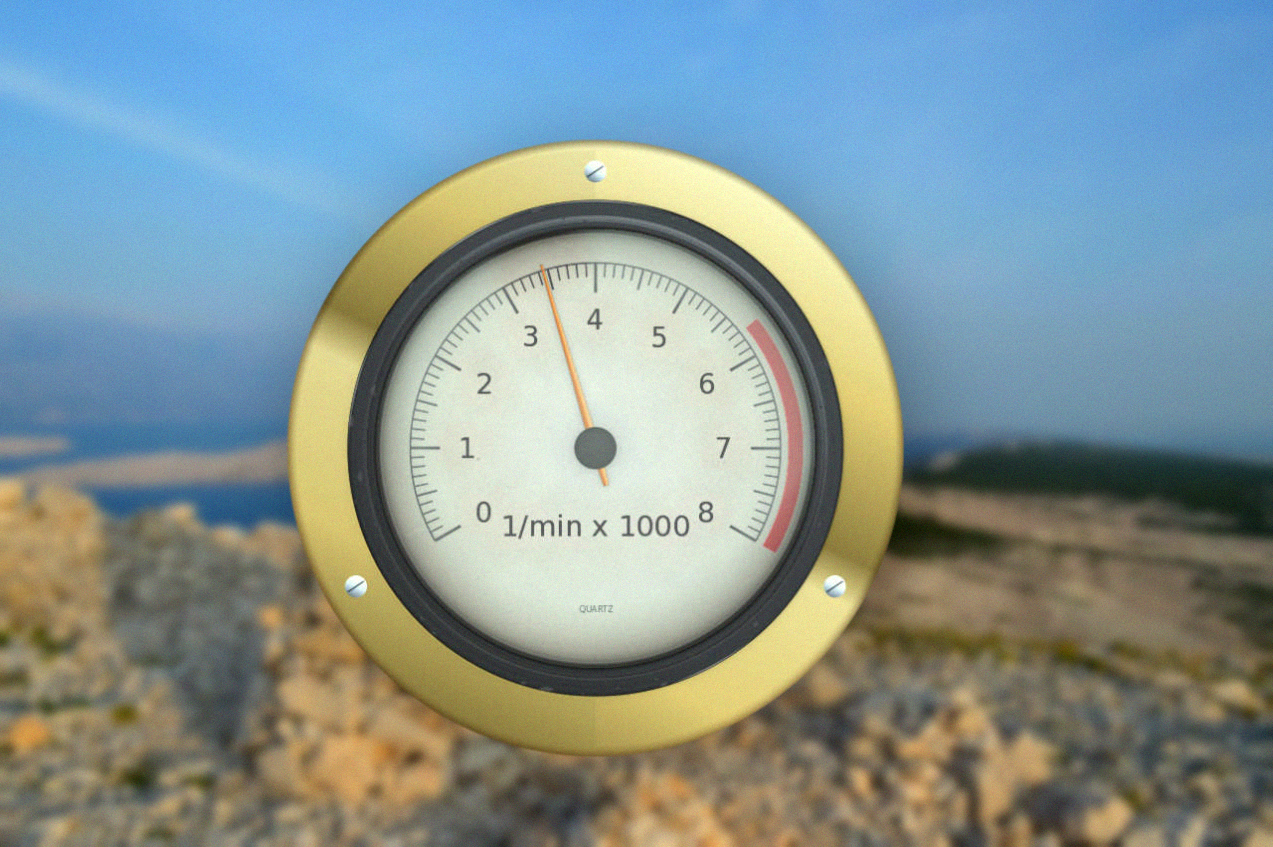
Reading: 3450 rpm
